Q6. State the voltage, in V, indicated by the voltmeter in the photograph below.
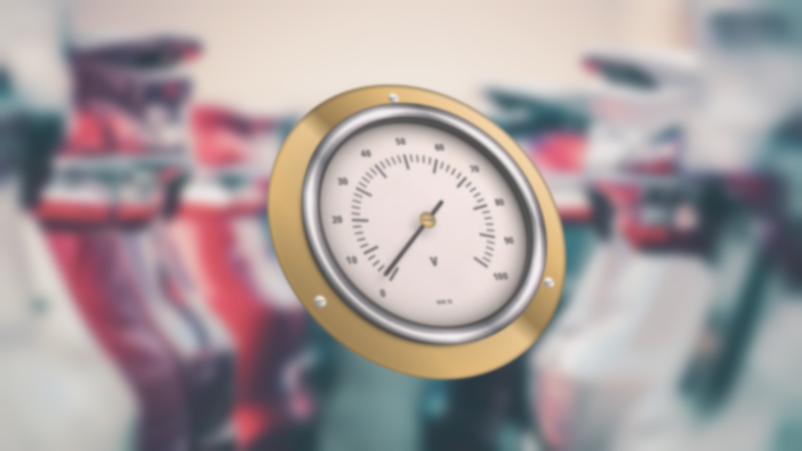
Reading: 2 V
